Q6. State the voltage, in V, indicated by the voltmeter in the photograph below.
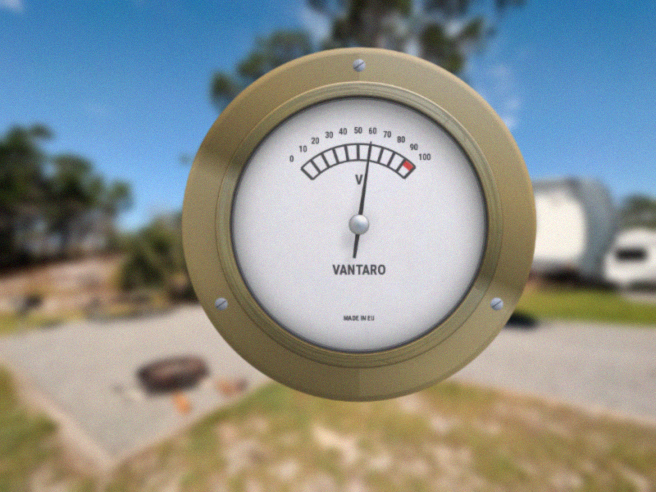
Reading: 60 V
